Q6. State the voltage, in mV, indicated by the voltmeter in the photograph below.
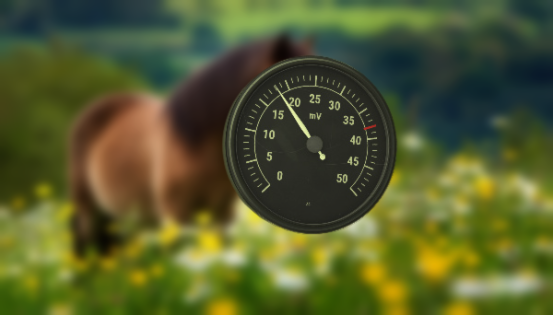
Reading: 18 mV
